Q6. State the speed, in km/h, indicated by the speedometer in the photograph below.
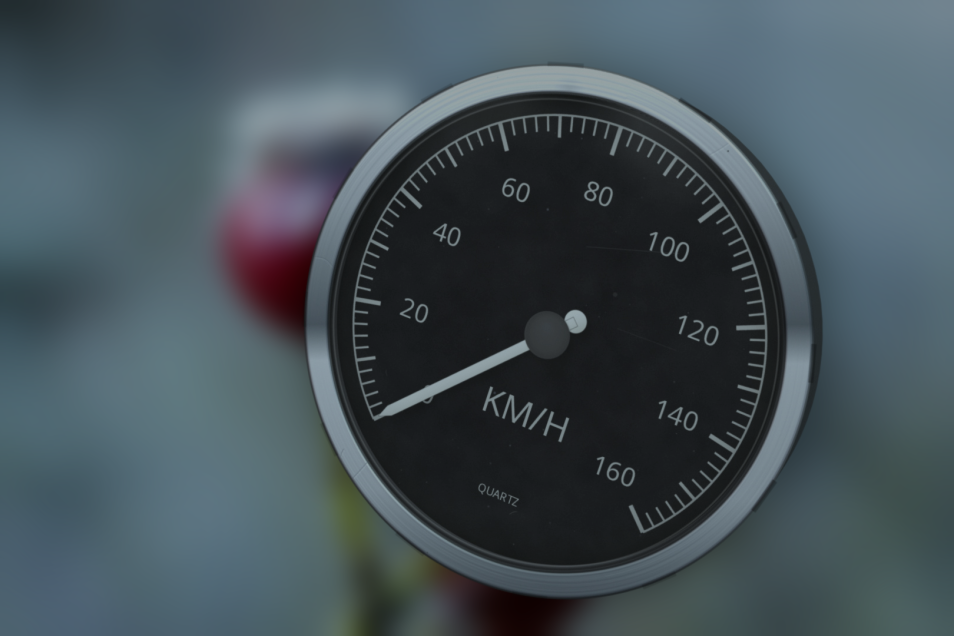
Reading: 0 km/h
